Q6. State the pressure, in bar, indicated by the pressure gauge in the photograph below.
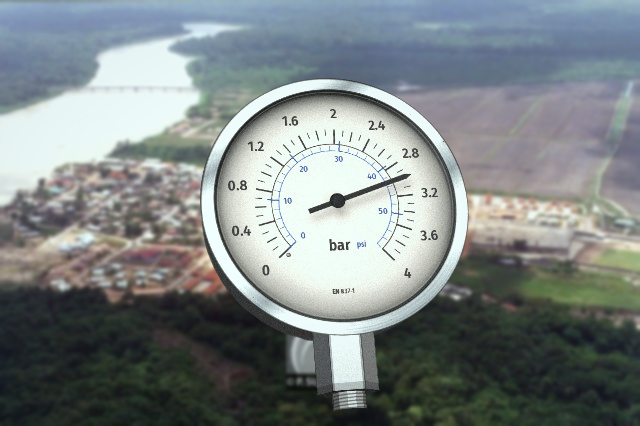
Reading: 3 bar
